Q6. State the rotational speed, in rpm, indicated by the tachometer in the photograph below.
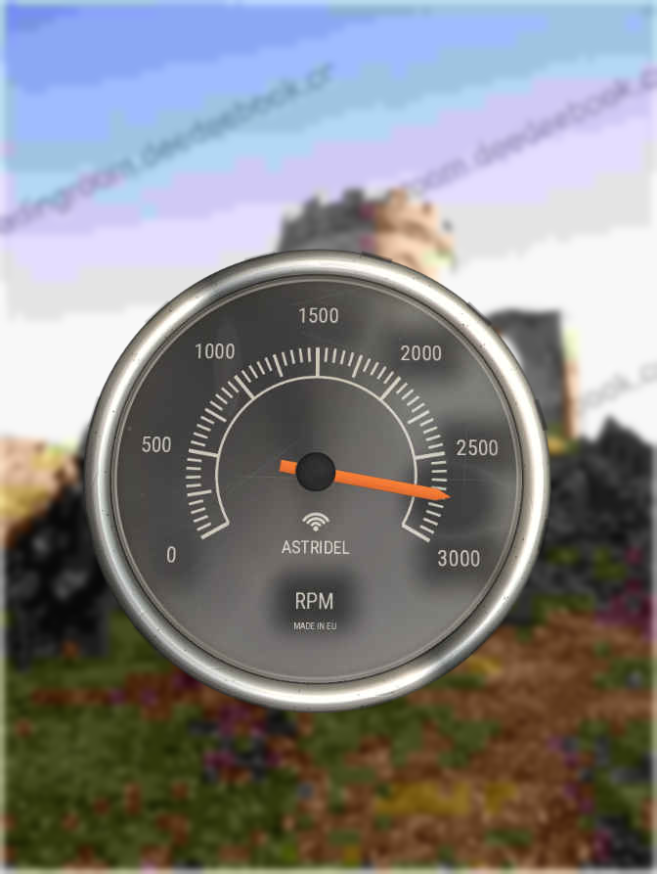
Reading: 2750 rpm
